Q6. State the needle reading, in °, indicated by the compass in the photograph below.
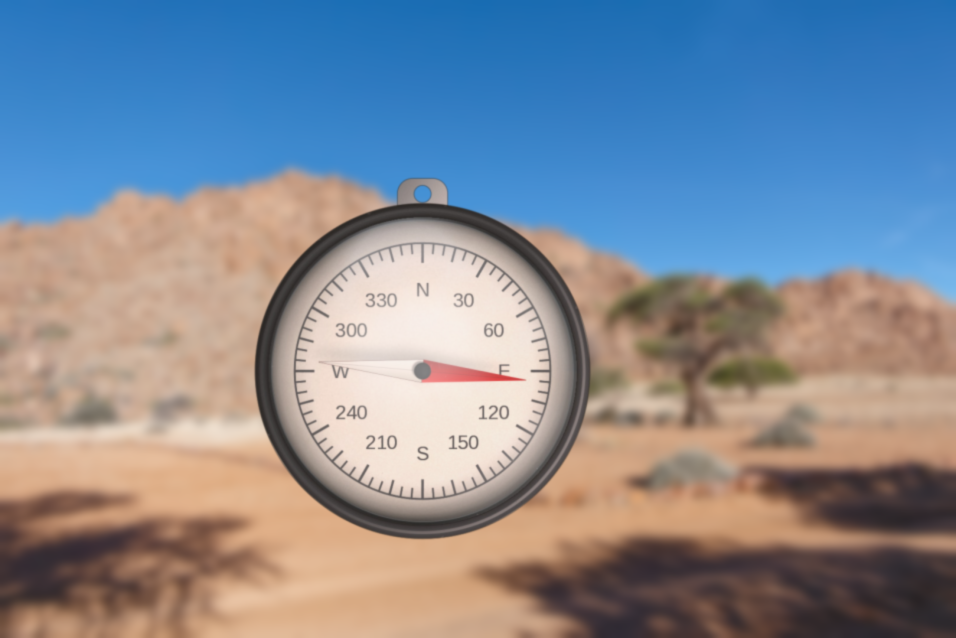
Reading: 95 °
